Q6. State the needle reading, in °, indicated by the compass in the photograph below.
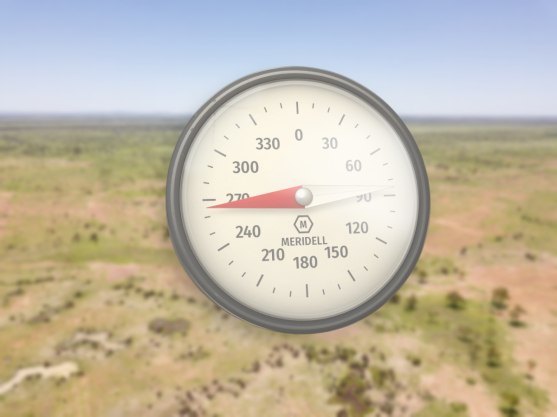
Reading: 265 °
